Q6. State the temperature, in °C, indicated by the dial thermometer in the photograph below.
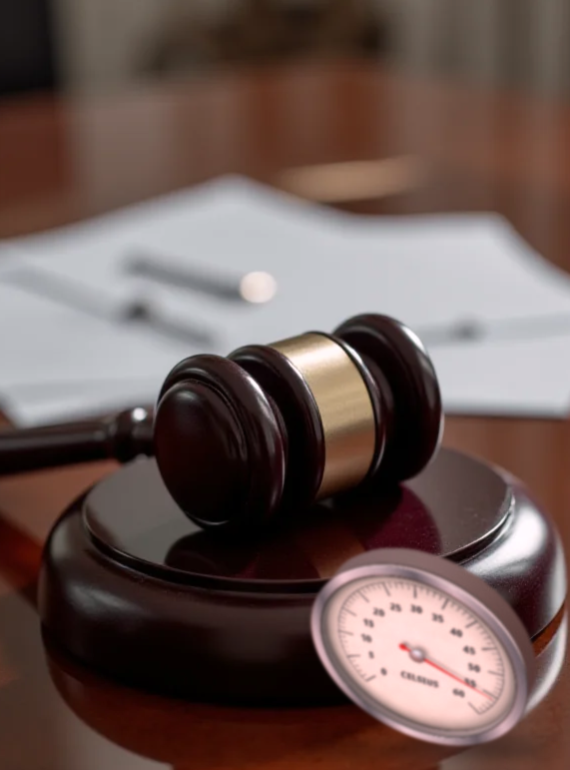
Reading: 55 °C
